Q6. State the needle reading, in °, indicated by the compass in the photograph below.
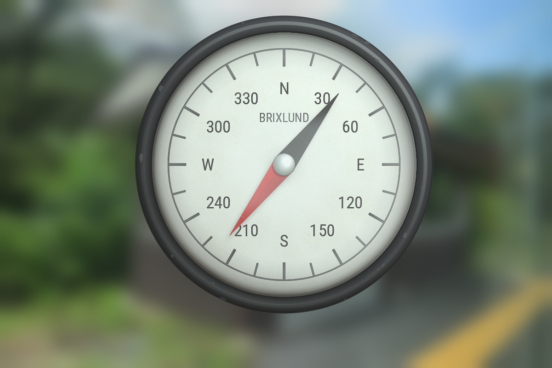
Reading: 217.5 °
